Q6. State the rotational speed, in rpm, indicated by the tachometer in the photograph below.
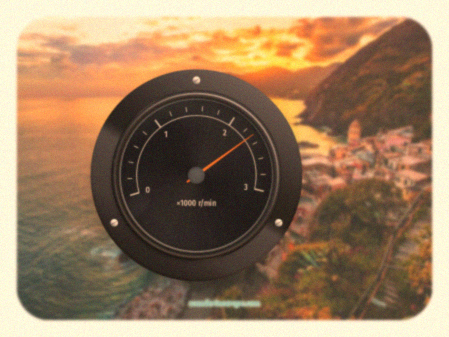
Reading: 2300 rpm
